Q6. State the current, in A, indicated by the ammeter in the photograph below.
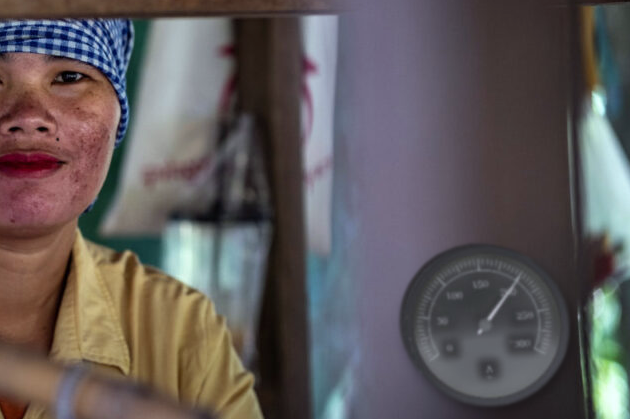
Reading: 200 A
